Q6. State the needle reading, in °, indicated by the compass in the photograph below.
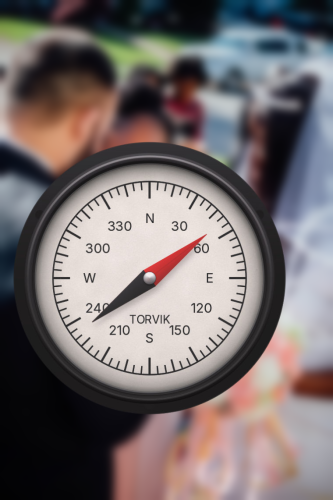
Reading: 52.5 °
